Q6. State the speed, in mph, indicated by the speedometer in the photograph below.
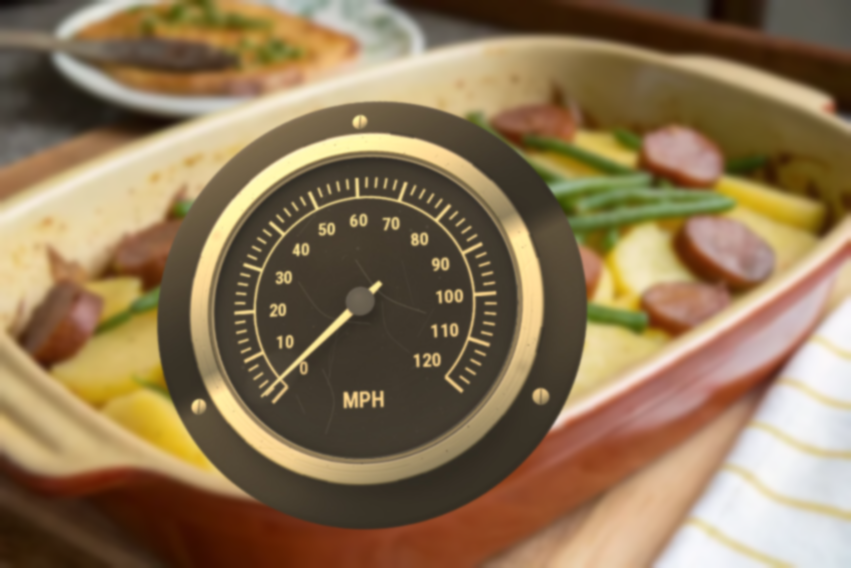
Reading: 2 mph
